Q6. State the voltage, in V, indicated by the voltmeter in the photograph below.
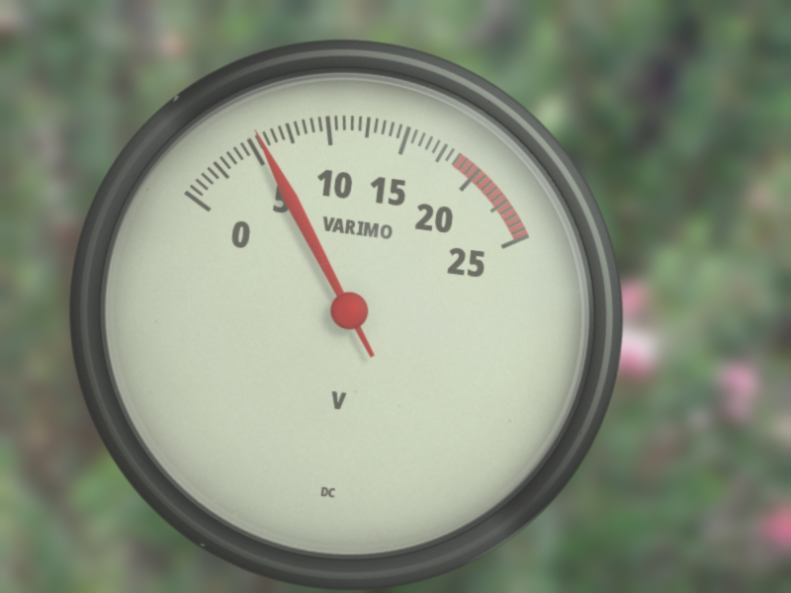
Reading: 5.5 V
